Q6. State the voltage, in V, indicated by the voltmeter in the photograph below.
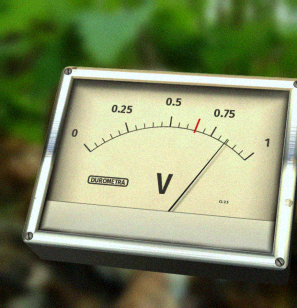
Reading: 0.85 V
